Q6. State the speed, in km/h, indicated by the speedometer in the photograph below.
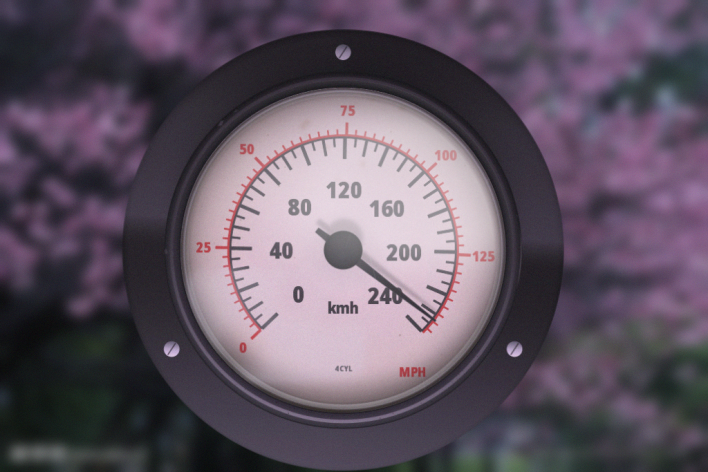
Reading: 232.5 km/h
